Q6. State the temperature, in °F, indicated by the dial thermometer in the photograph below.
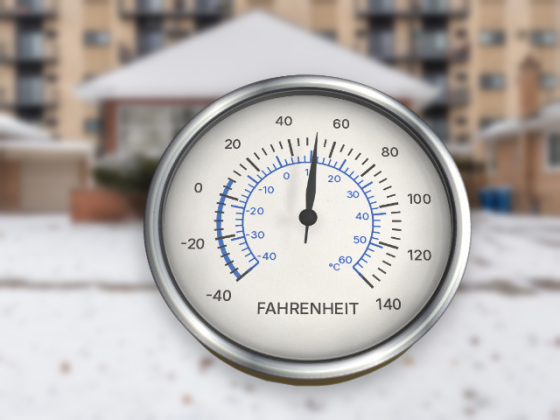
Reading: 52 °F
